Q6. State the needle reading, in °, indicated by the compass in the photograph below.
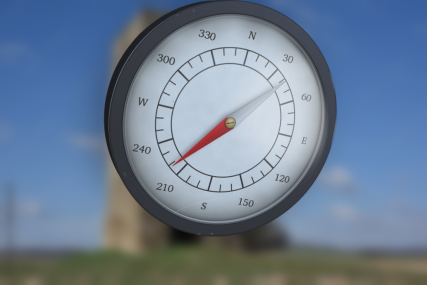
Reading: 220 °
